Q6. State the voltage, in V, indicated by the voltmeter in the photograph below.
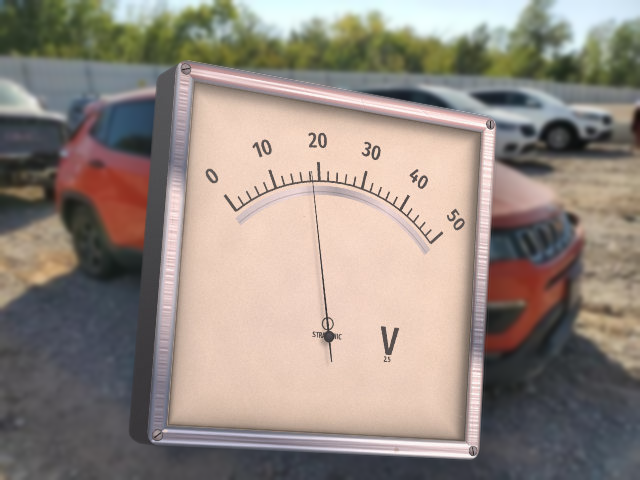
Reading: 18 V
